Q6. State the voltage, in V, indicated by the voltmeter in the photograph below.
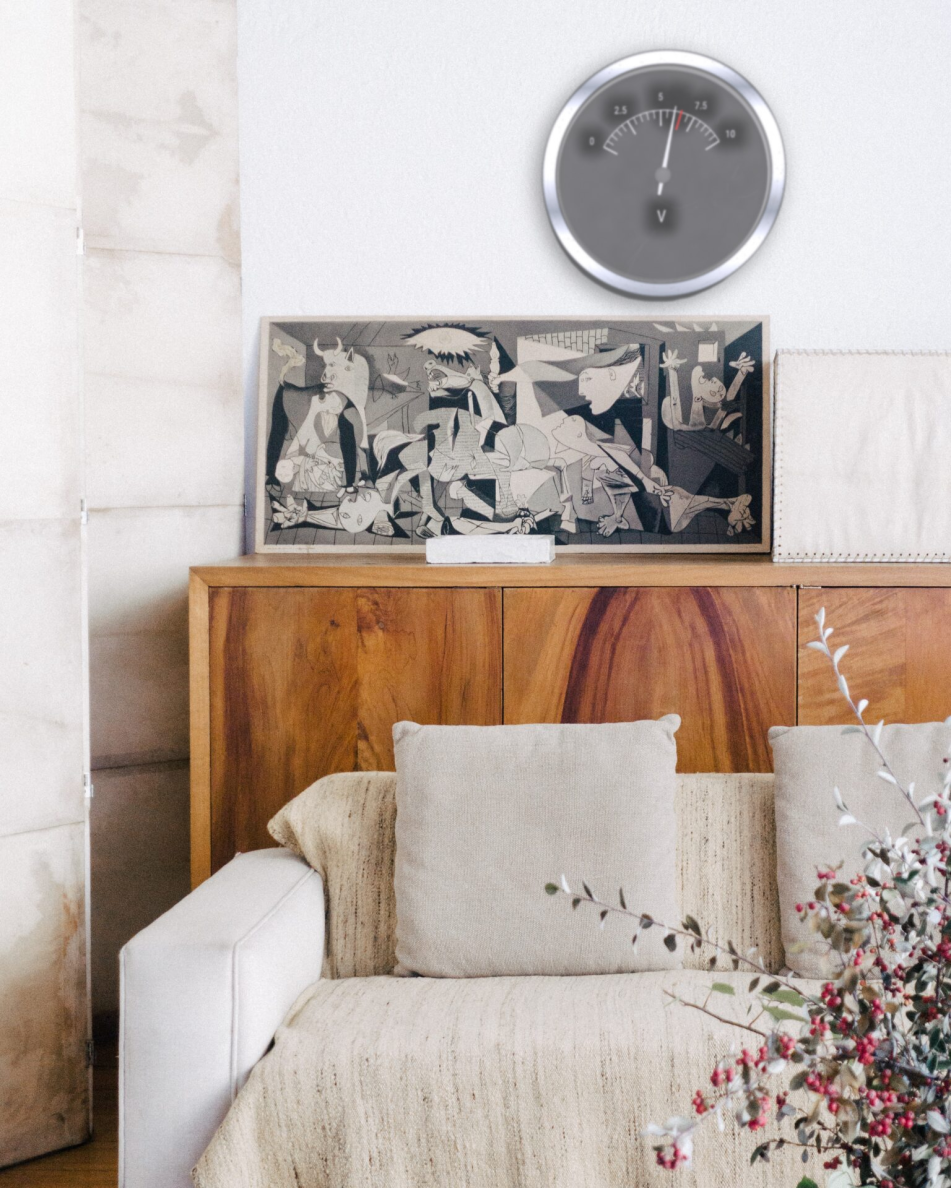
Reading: 6 V
